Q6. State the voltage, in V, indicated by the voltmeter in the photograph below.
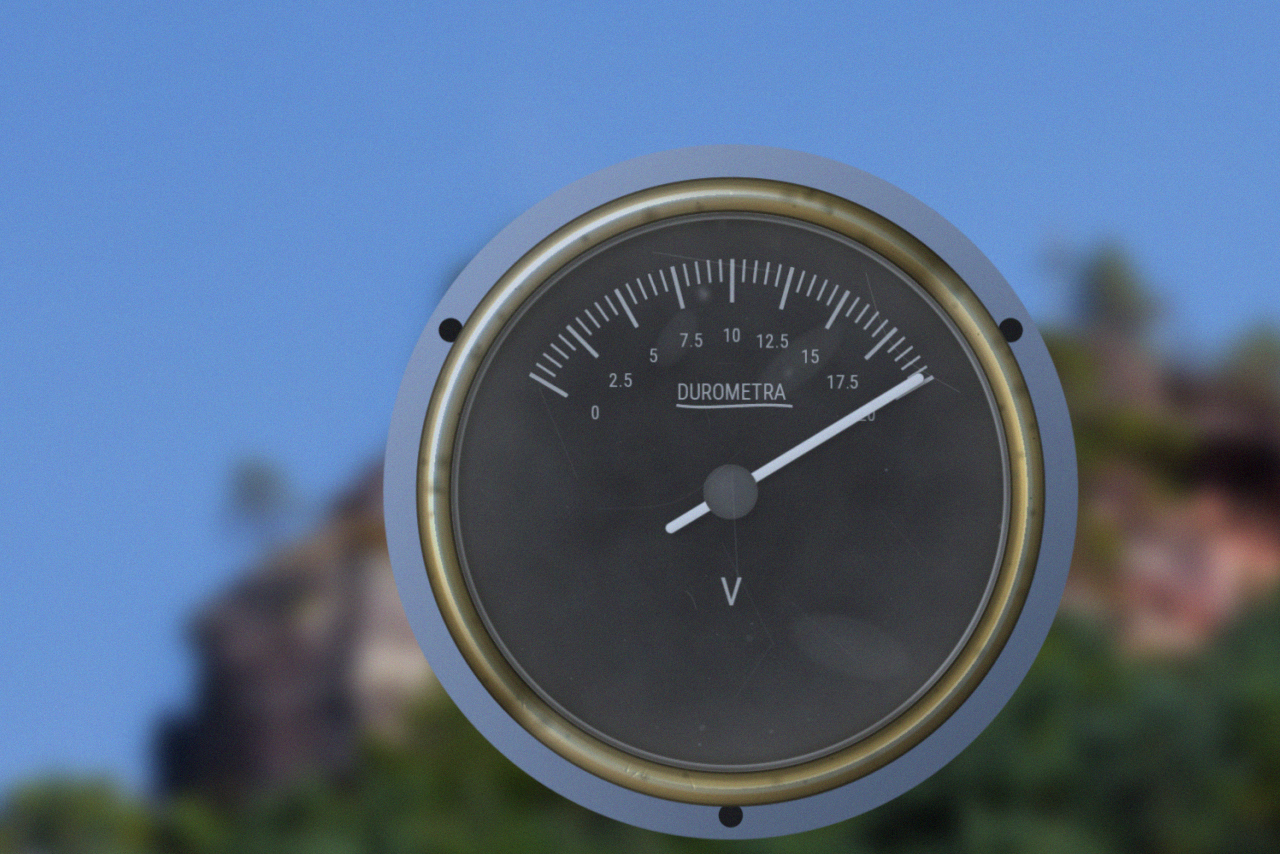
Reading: 19.75 V
